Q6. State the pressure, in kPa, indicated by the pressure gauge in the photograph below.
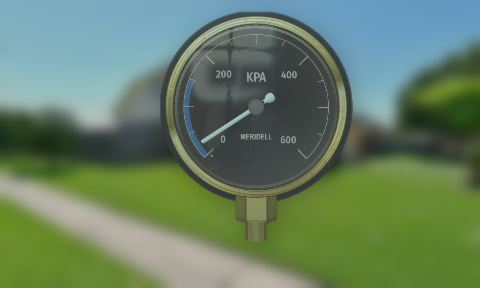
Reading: 25 kPa
